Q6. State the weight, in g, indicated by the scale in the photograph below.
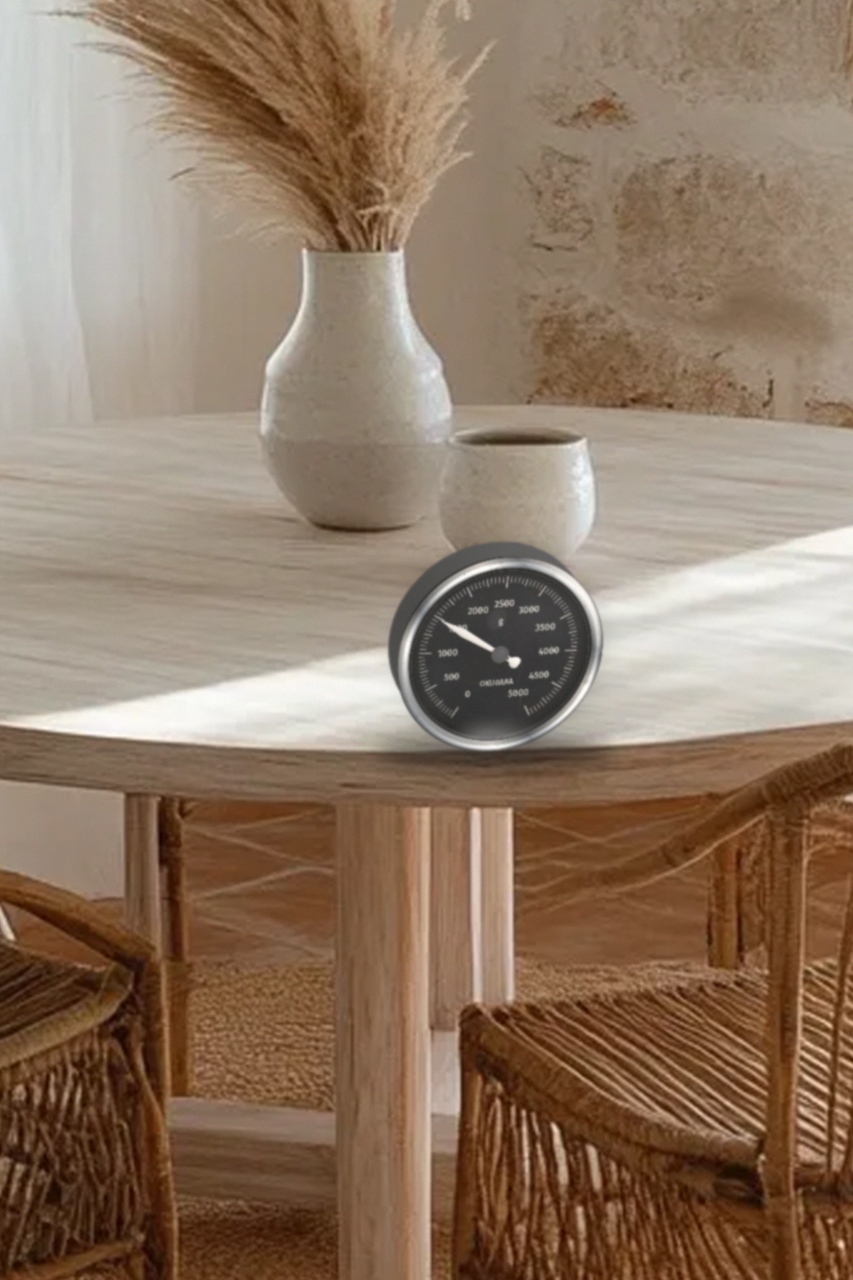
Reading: 1500 g
